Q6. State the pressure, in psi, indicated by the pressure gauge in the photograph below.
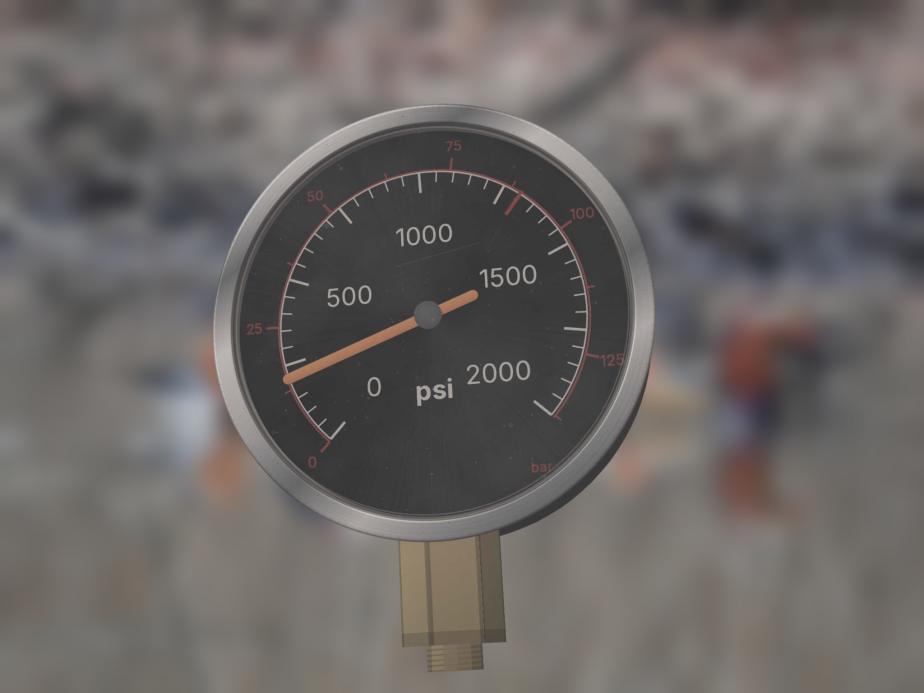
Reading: 200 psi
